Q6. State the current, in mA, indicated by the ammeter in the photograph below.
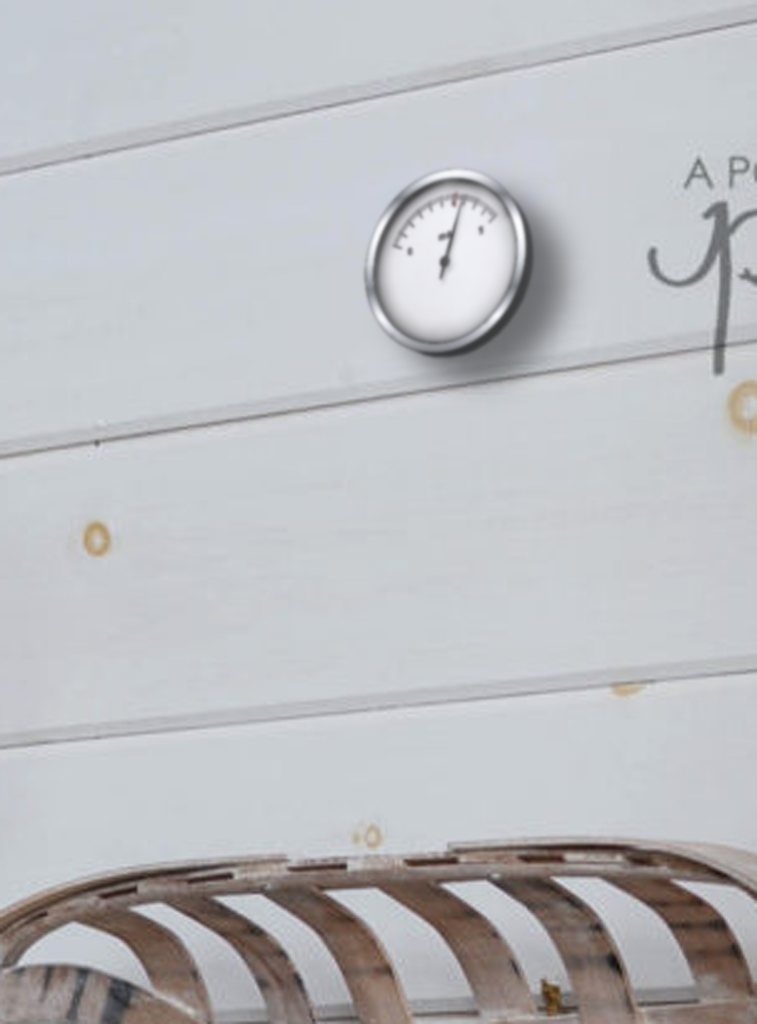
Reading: 3.5 mA
